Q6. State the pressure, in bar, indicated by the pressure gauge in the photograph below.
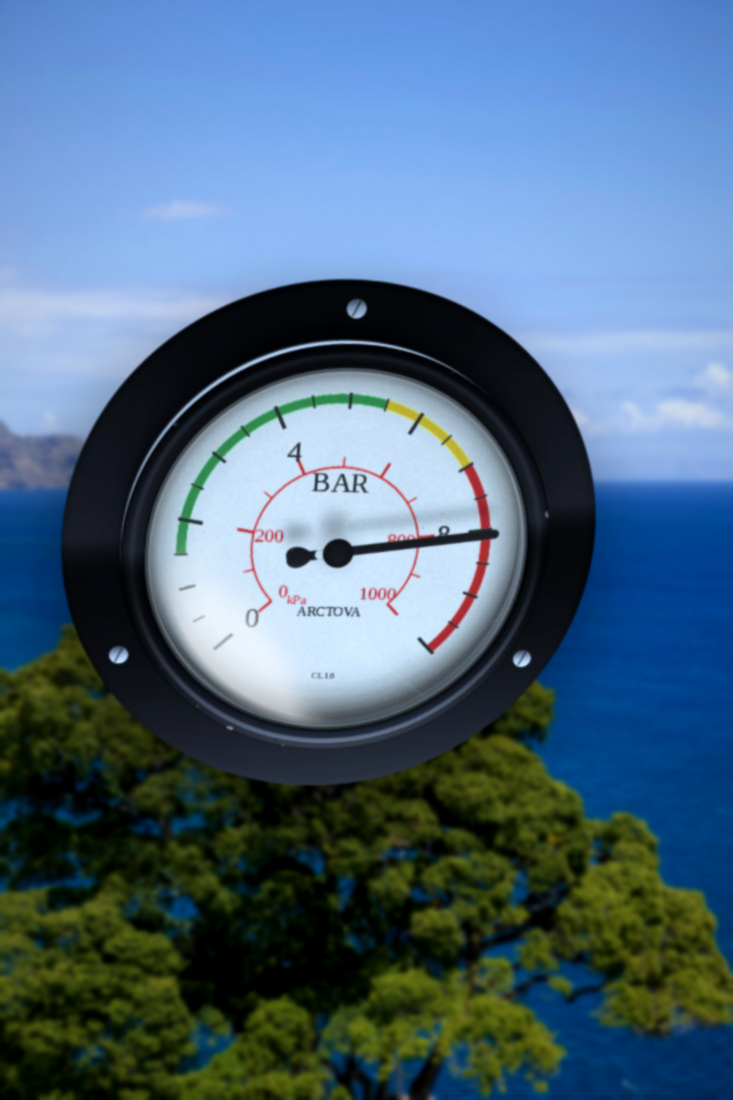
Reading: 8 bar
